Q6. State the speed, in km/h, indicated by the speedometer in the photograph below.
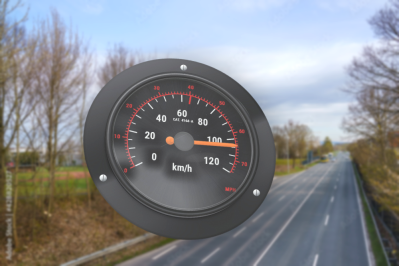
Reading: 105 km/h
